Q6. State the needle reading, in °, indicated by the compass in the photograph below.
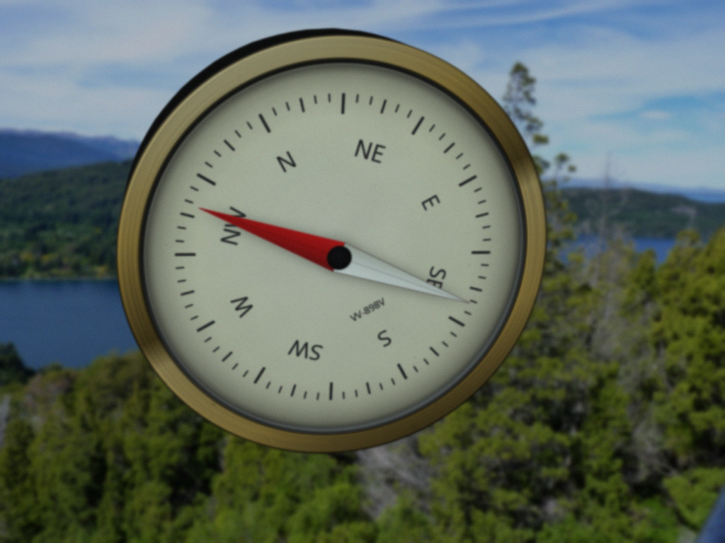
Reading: 320 °
